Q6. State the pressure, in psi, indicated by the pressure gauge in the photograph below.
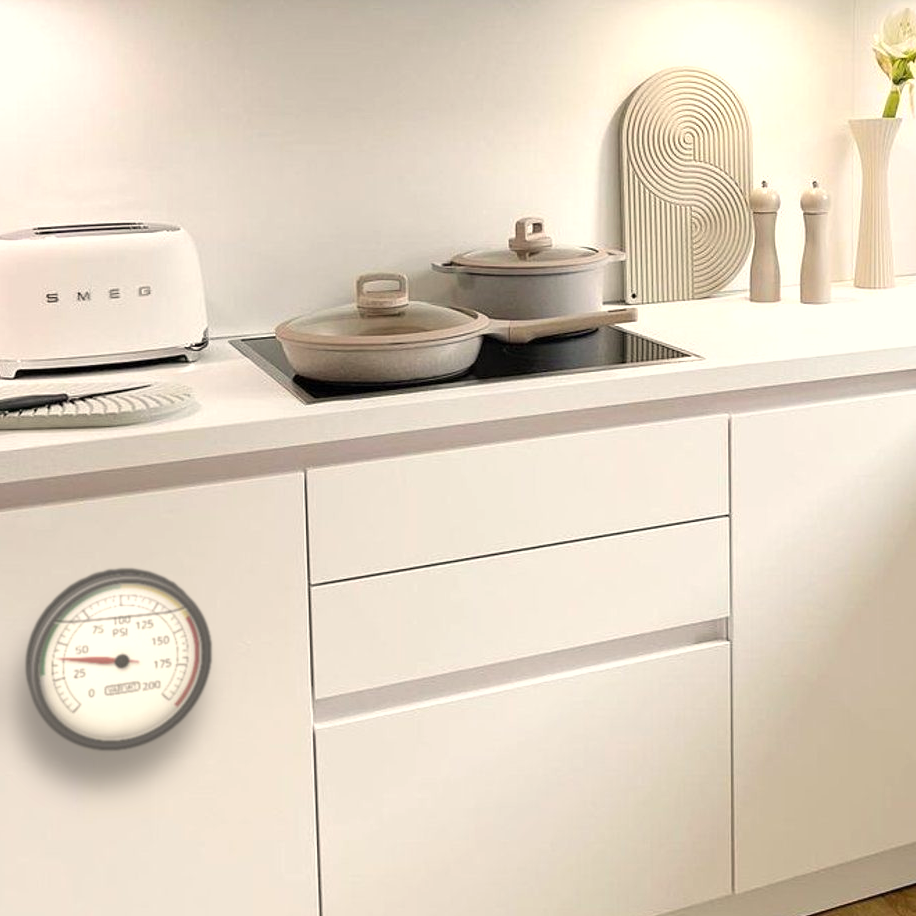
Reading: 40 psi
